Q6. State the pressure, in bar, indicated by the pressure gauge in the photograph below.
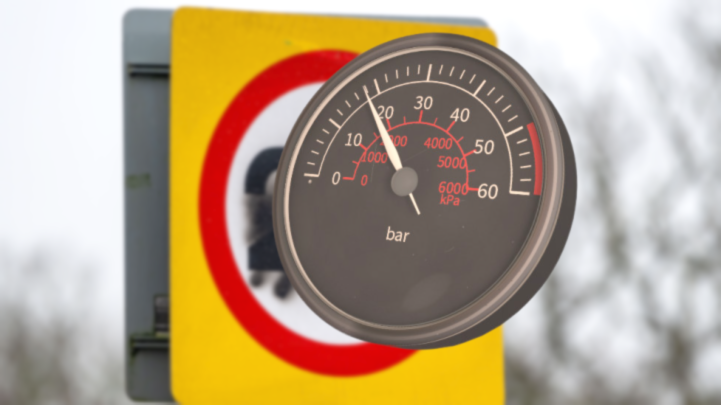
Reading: 18 bar
